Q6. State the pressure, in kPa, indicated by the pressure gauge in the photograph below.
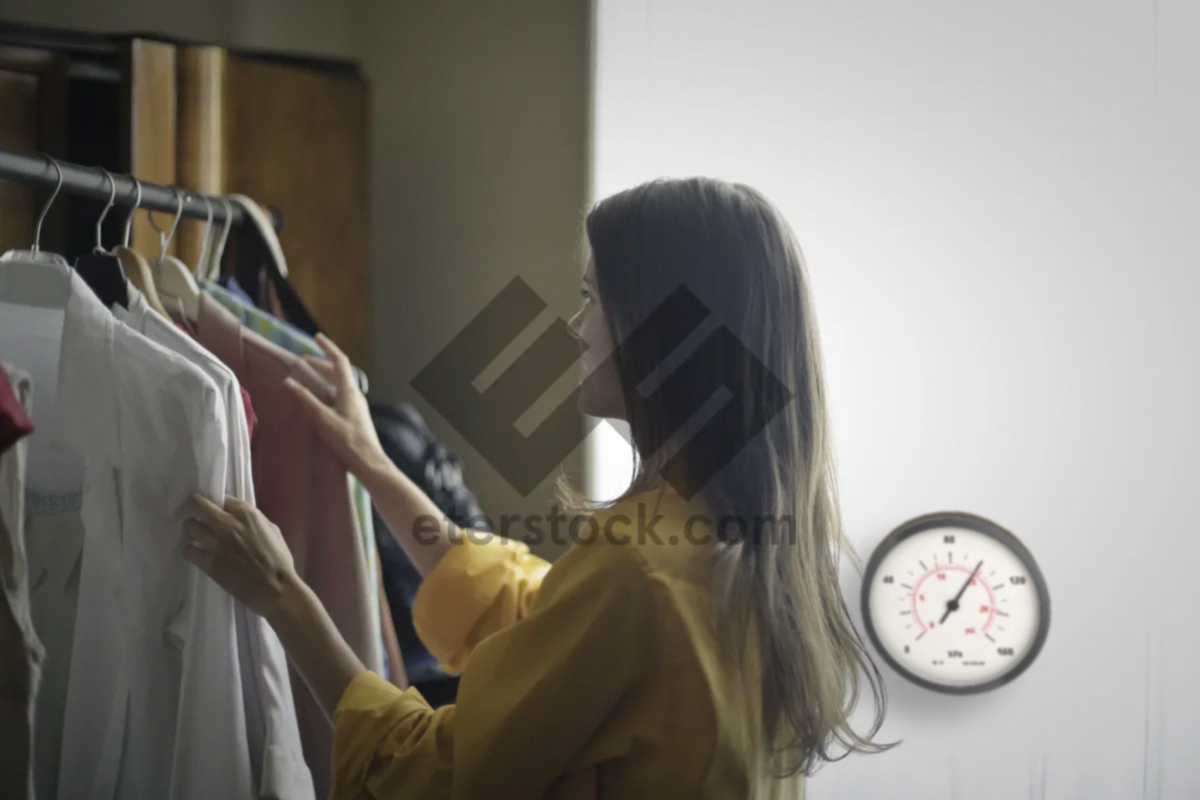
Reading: 100 kPa
